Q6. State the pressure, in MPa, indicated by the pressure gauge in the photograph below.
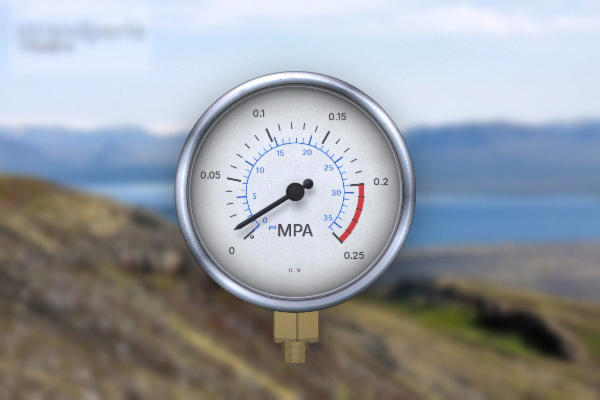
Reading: 0.01 MPa
